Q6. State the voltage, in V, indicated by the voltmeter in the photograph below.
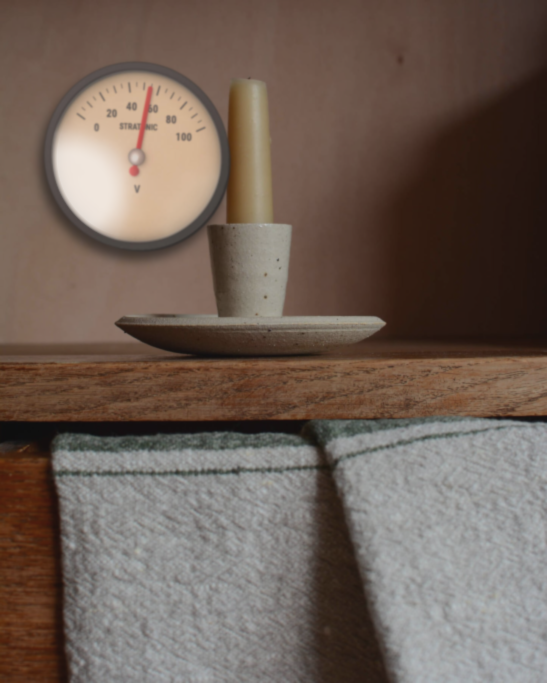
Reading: 55 V
